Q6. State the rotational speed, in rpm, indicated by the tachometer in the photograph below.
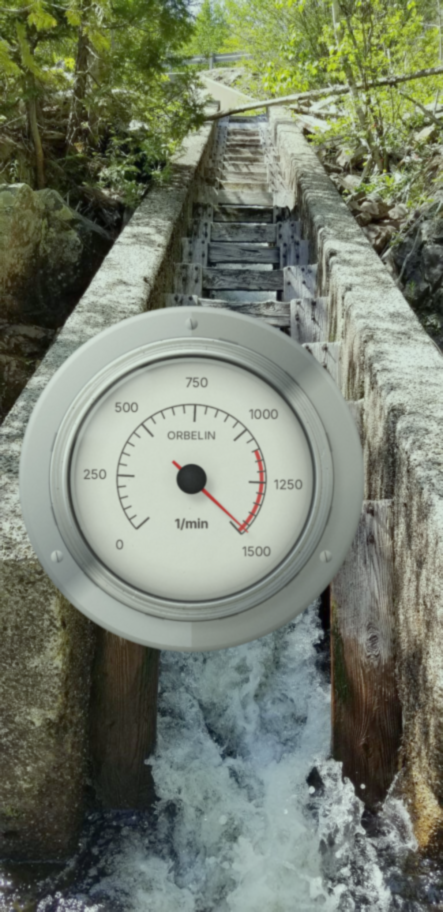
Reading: 1475 rpm
